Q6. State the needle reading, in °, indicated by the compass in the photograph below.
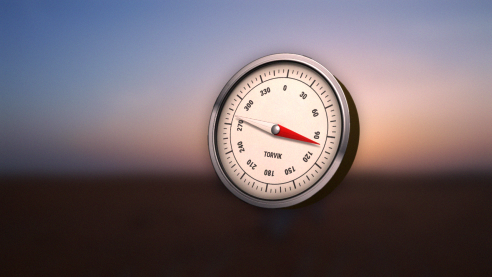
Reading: 100 °
